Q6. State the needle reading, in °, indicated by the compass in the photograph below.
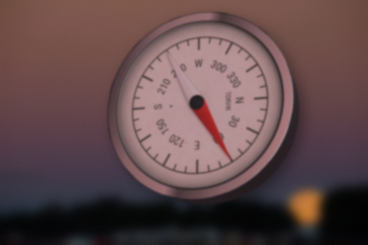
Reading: 60 °
